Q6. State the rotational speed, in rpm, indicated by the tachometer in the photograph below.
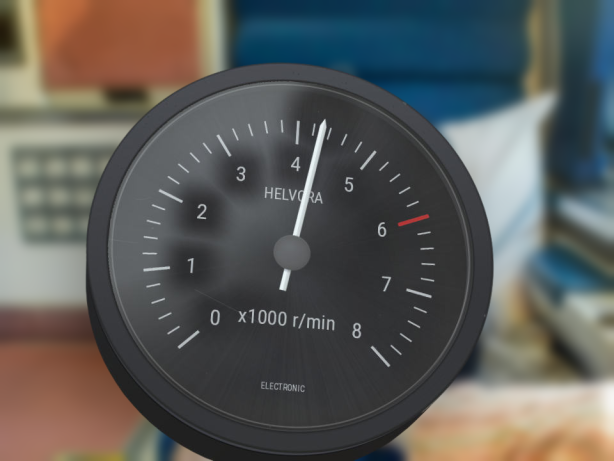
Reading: 4300 rpm
